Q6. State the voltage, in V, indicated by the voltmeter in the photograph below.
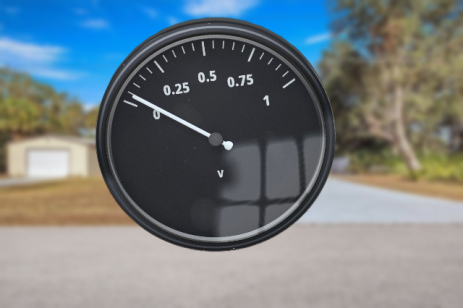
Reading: 0.05 V
